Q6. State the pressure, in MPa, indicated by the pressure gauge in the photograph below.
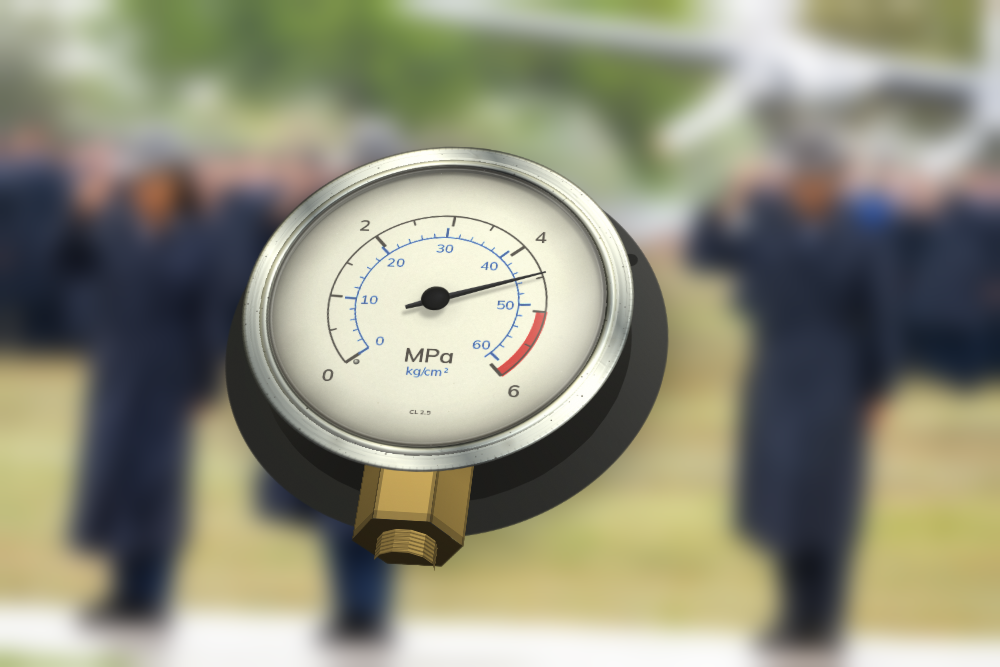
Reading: 4.5 MPa
